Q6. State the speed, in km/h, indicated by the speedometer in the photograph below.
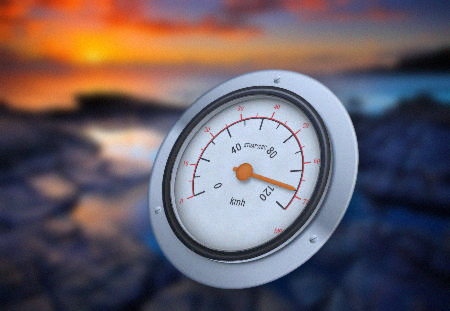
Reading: 110 km/h
